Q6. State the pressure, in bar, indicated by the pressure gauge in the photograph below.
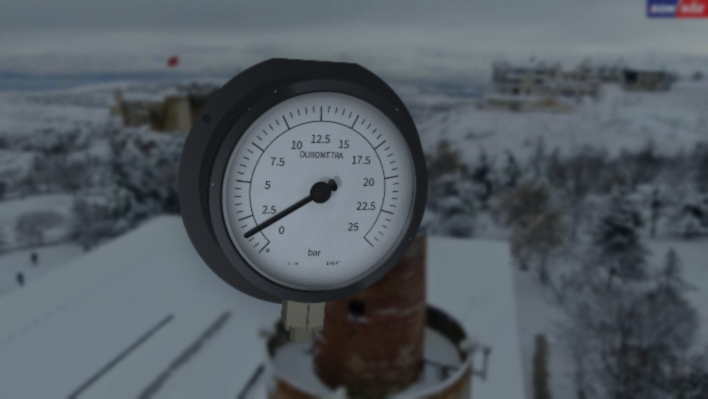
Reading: 1.5 bar
